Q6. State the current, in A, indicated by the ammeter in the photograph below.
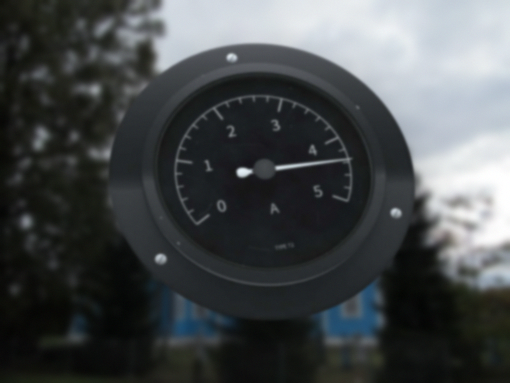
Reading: 4.4 A
